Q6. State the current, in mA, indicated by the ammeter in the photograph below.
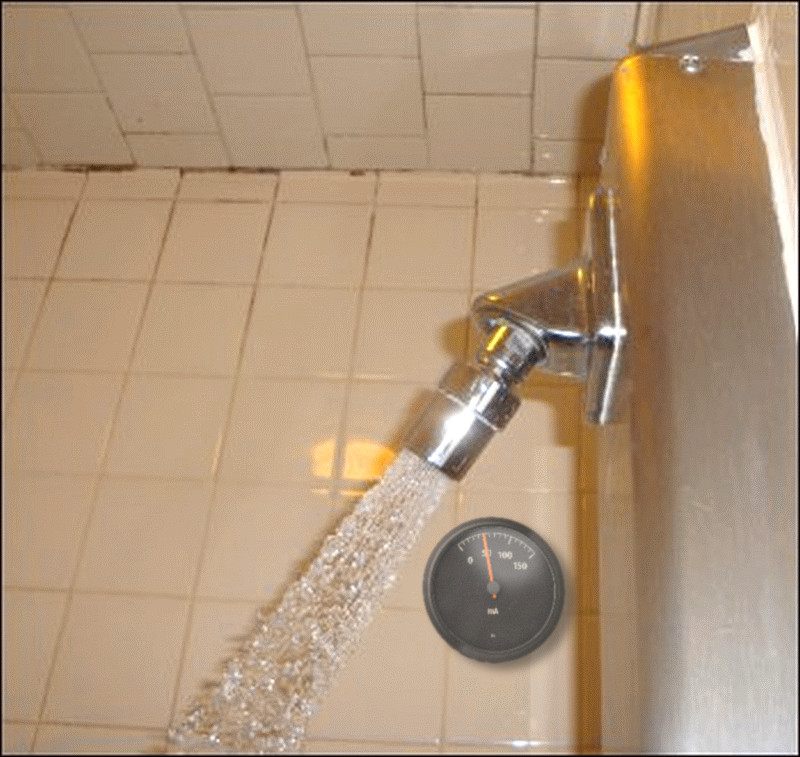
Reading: 50 mA
